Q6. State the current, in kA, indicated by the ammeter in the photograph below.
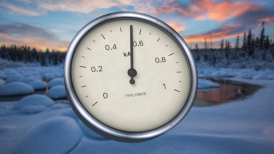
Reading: 0.55 kA
